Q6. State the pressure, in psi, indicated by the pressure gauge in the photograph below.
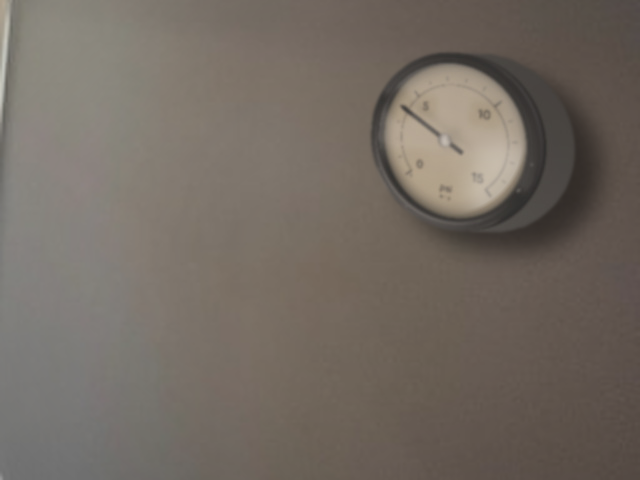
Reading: 4 psi
